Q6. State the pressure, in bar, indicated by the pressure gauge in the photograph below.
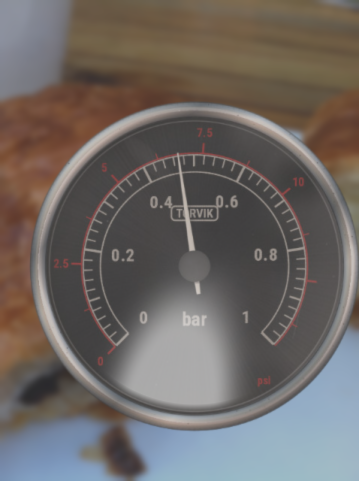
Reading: 0.47 bar
